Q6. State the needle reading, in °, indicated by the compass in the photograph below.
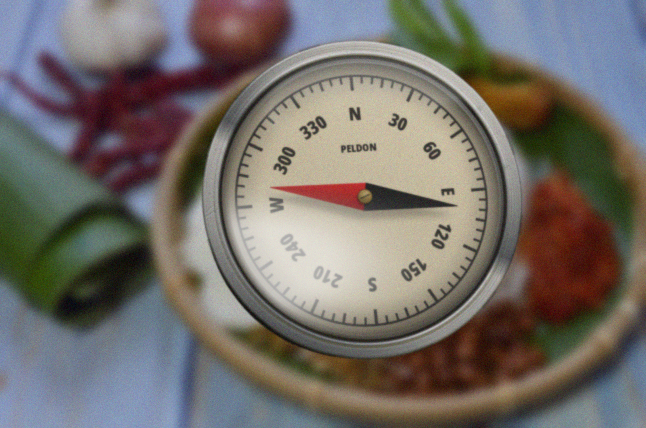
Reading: 280 °
